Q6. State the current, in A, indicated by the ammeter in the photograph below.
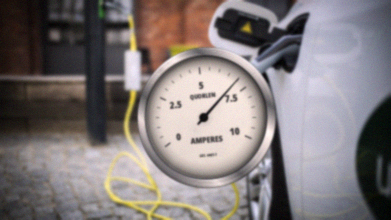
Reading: 7 A
